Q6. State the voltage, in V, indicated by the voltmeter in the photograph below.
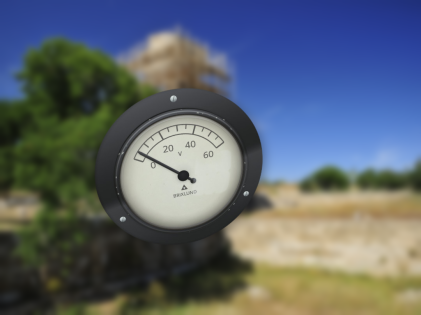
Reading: 5 V
